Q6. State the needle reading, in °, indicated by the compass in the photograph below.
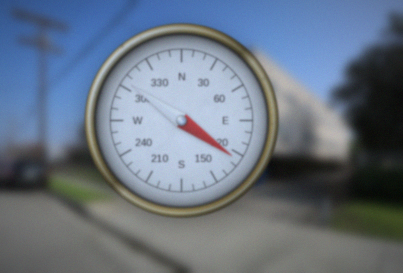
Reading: 125 °
